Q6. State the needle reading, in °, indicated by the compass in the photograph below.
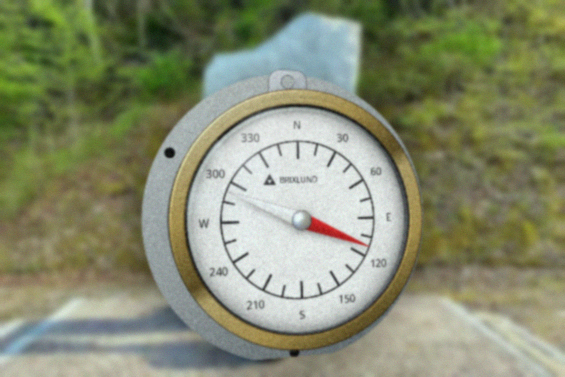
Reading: 112.5 °
